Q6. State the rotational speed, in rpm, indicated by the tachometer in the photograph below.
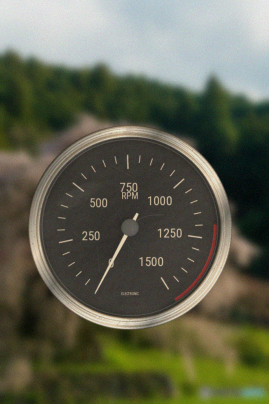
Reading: 0 rpm
